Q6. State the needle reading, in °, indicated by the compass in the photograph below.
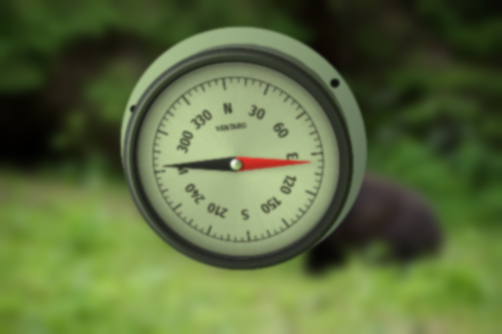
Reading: 95 °
